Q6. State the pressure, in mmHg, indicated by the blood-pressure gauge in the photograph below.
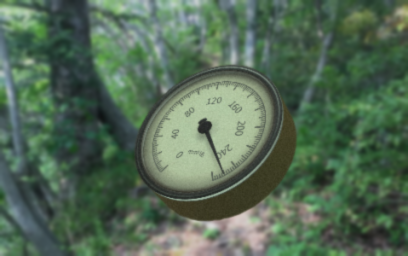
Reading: 250 mmHg
